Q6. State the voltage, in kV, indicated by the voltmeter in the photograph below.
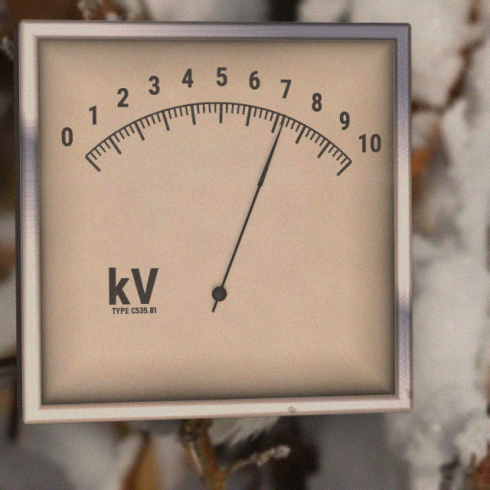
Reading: 7.2 kV
